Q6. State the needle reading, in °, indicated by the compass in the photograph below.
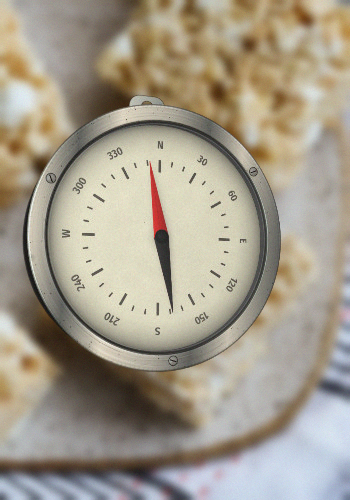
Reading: 350 °
